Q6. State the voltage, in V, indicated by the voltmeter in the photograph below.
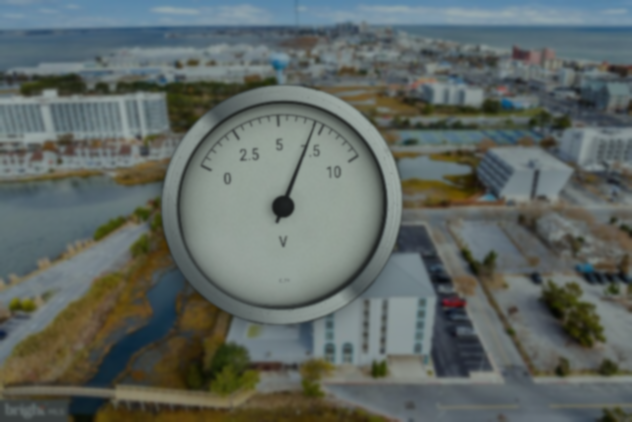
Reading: 7 V
